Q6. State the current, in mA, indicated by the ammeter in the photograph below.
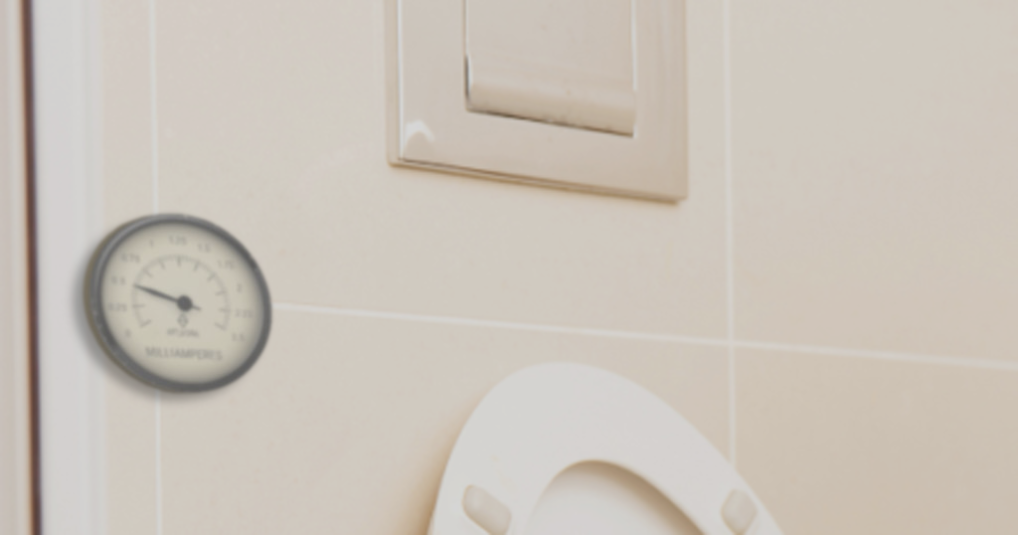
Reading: 0.5 mA
